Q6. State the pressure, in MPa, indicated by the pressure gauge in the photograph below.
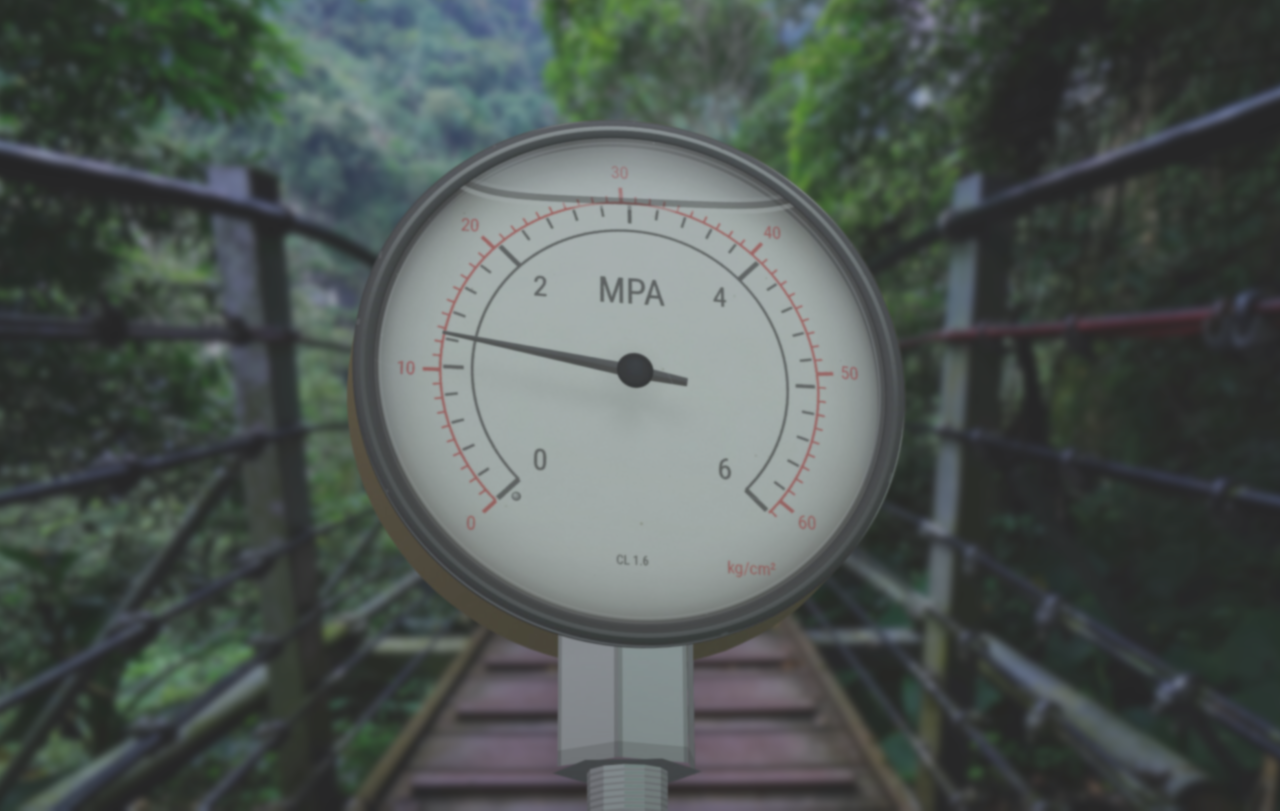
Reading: 1.2 MPa
